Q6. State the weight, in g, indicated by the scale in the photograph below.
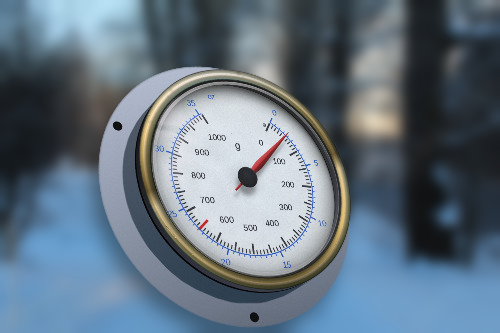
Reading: 50 g
